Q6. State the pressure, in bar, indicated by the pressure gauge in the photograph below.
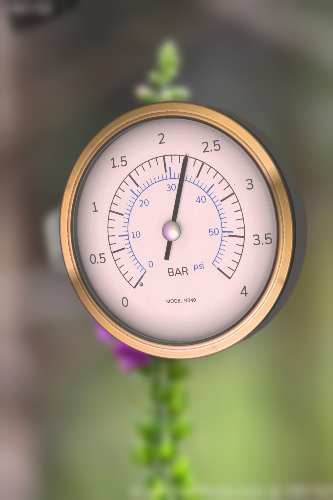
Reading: 2.3 bar
